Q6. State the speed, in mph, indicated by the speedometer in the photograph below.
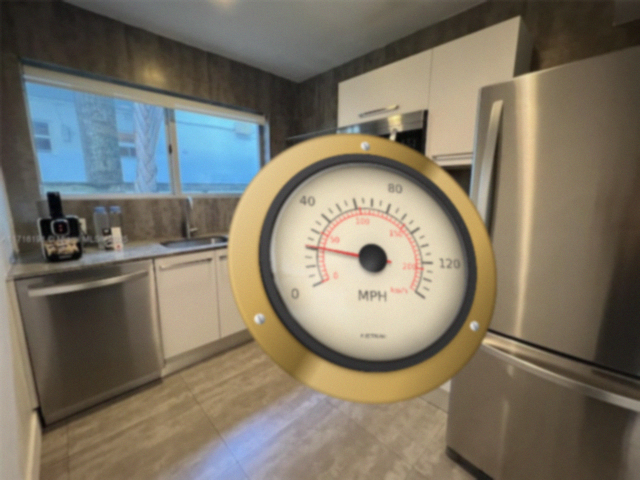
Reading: 20 mph
